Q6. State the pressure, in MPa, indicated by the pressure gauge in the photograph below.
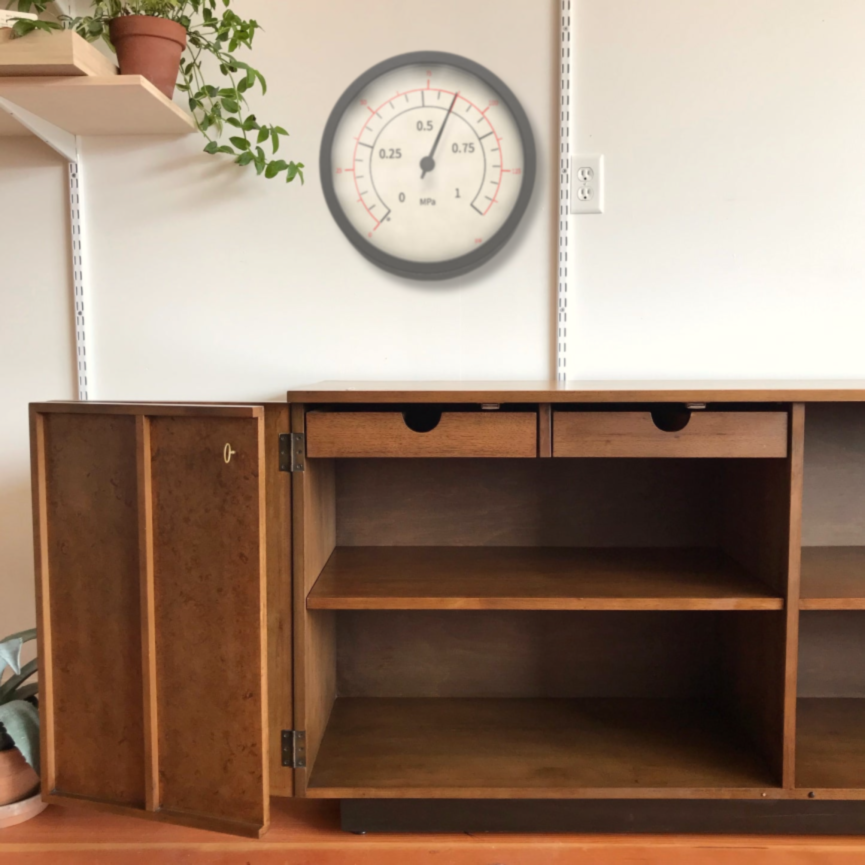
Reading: 0.6 MPa
